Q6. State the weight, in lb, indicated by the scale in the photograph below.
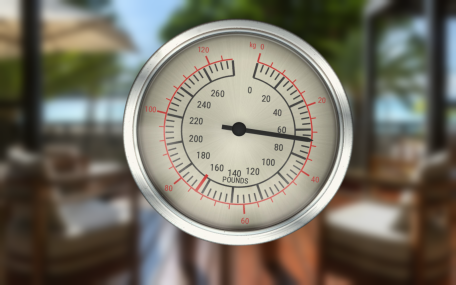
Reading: 68 lb
